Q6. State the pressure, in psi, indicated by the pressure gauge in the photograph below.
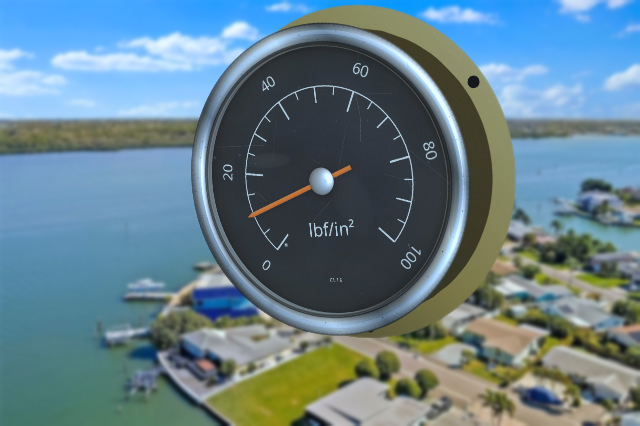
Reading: 10 psi
